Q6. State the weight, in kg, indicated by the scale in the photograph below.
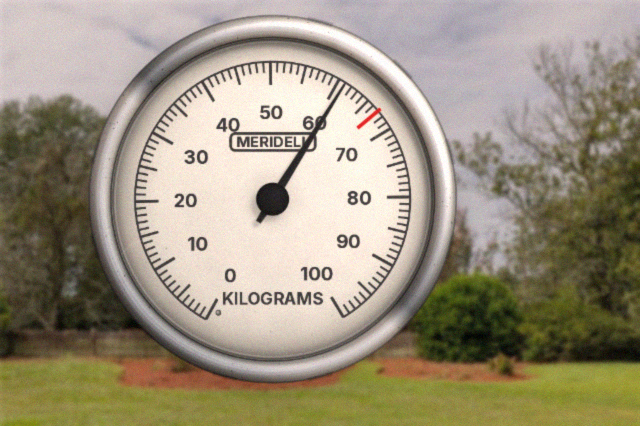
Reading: 61 kg
